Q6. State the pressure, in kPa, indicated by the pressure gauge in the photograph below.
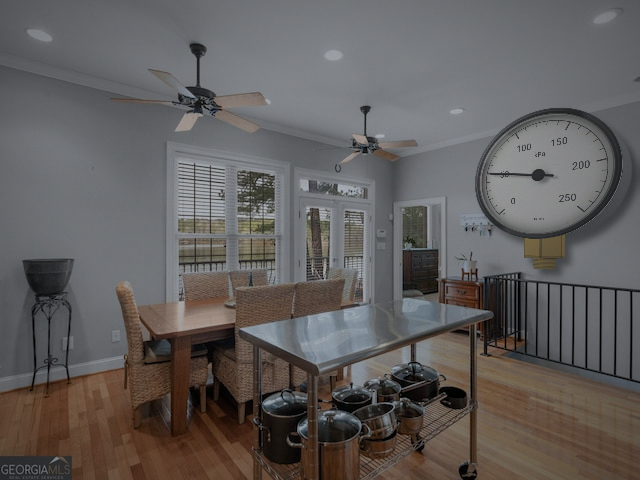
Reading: 50 kPa
